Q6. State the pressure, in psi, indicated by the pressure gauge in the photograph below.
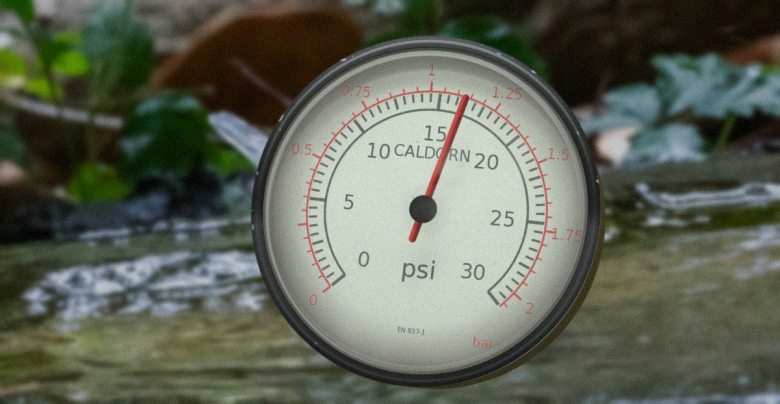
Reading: 16.5 psi
